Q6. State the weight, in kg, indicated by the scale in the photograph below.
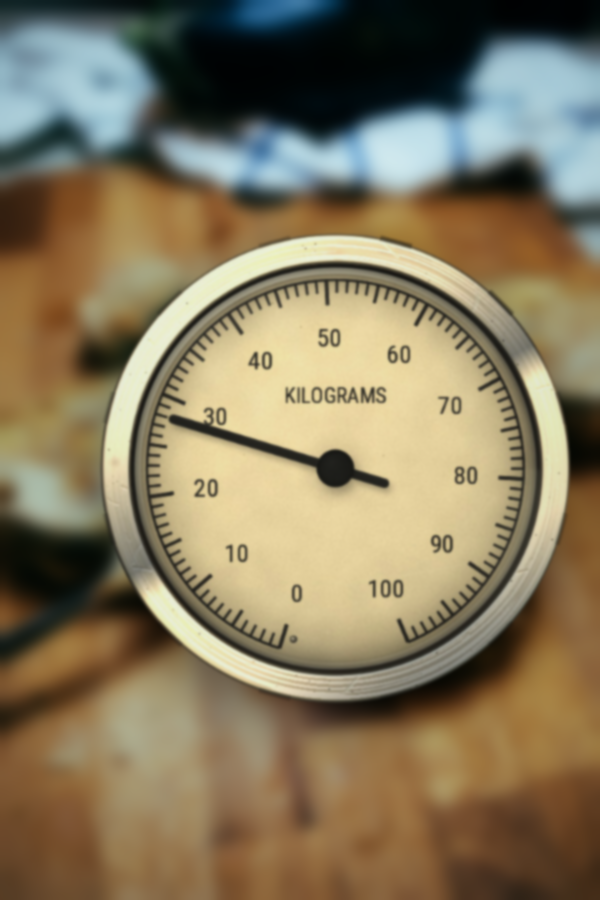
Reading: 28 kg
